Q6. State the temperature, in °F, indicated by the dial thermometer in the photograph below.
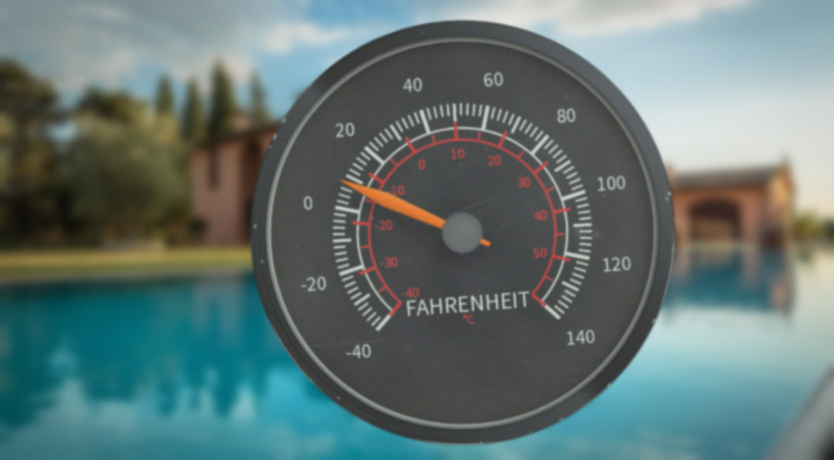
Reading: 8 °F
